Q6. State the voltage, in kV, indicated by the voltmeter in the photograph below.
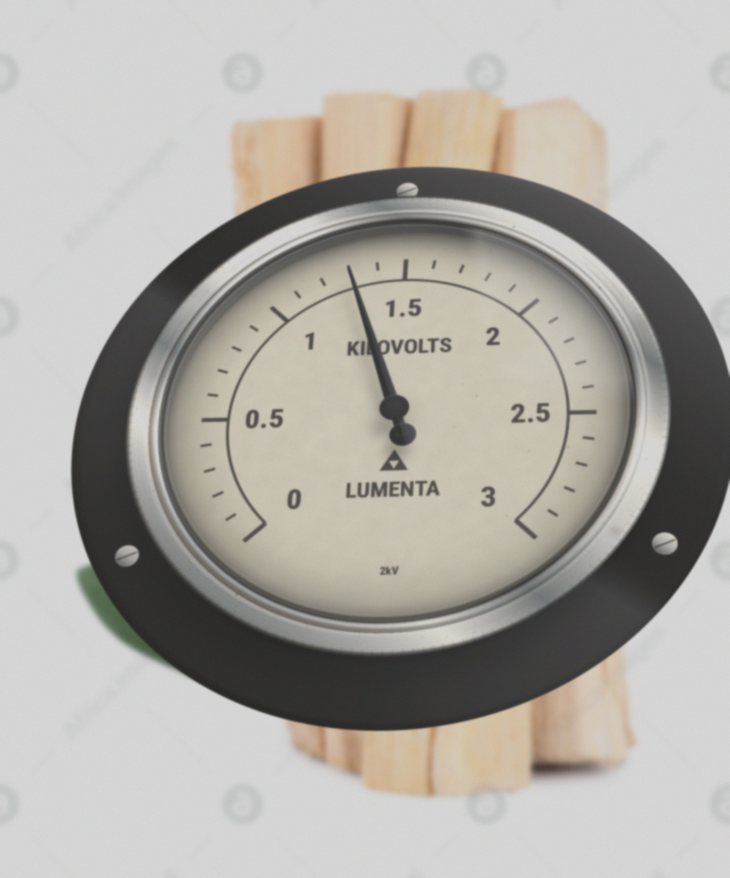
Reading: 1.3 kV
